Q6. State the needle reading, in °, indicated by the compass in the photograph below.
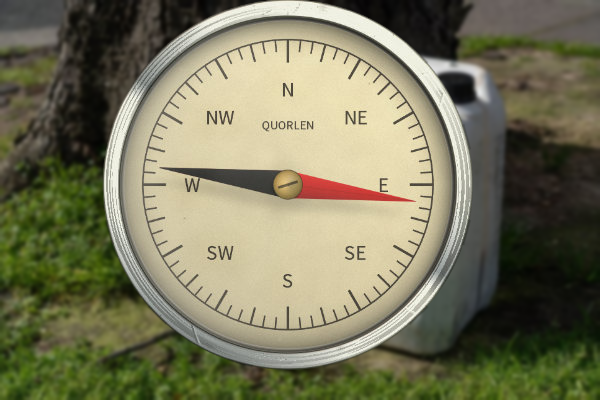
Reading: 97.5 °
